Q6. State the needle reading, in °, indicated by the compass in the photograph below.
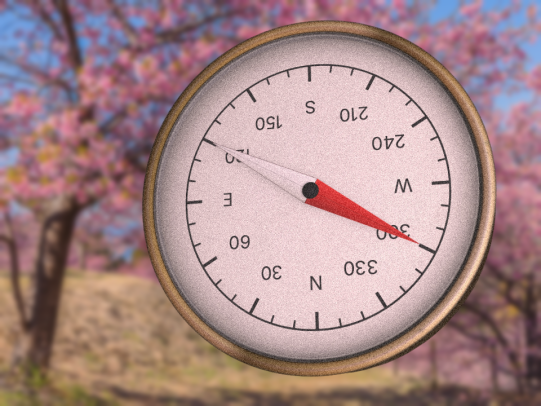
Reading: 300 °
